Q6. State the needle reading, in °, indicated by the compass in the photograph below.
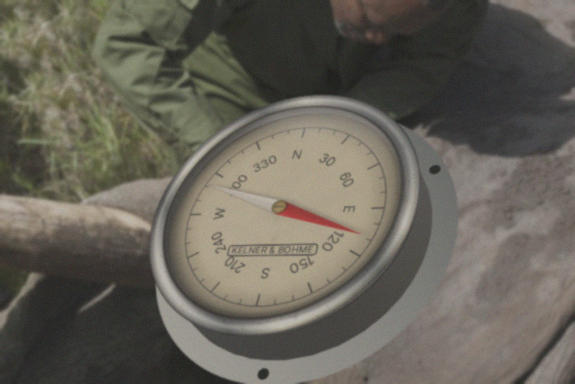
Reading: 110 °
